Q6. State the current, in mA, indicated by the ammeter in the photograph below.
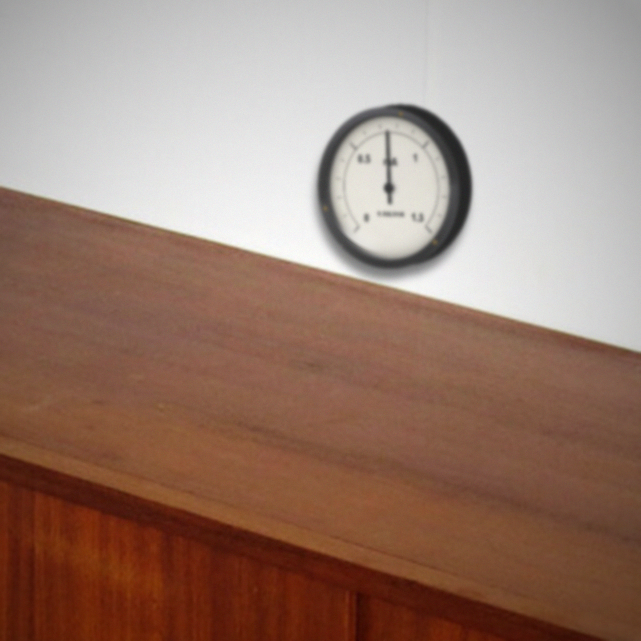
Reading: 0.75 mA
